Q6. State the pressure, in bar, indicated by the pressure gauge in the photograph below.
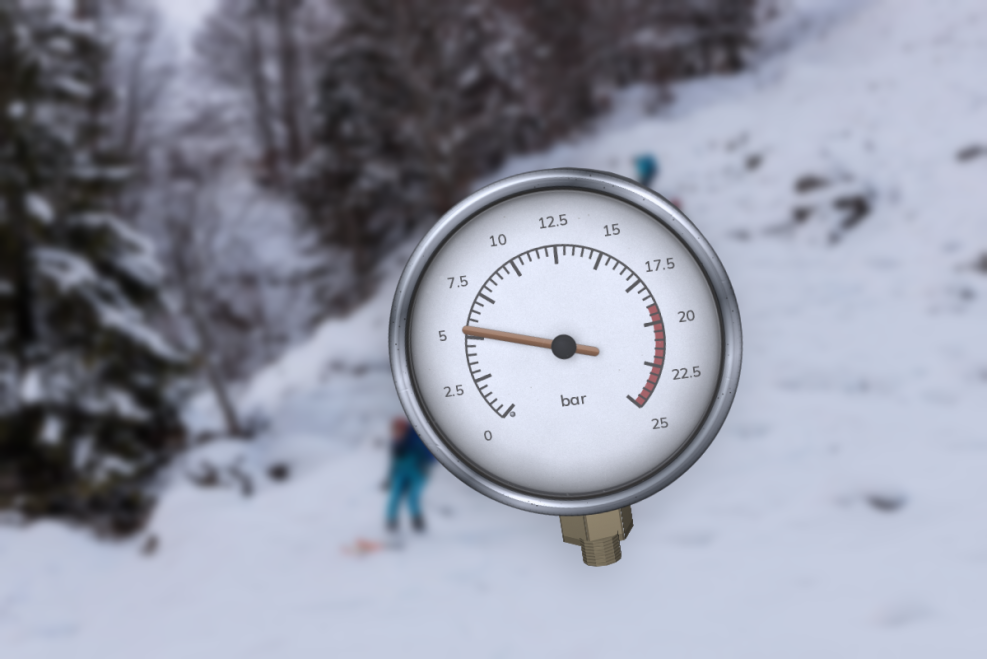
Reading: 5.5 bar
